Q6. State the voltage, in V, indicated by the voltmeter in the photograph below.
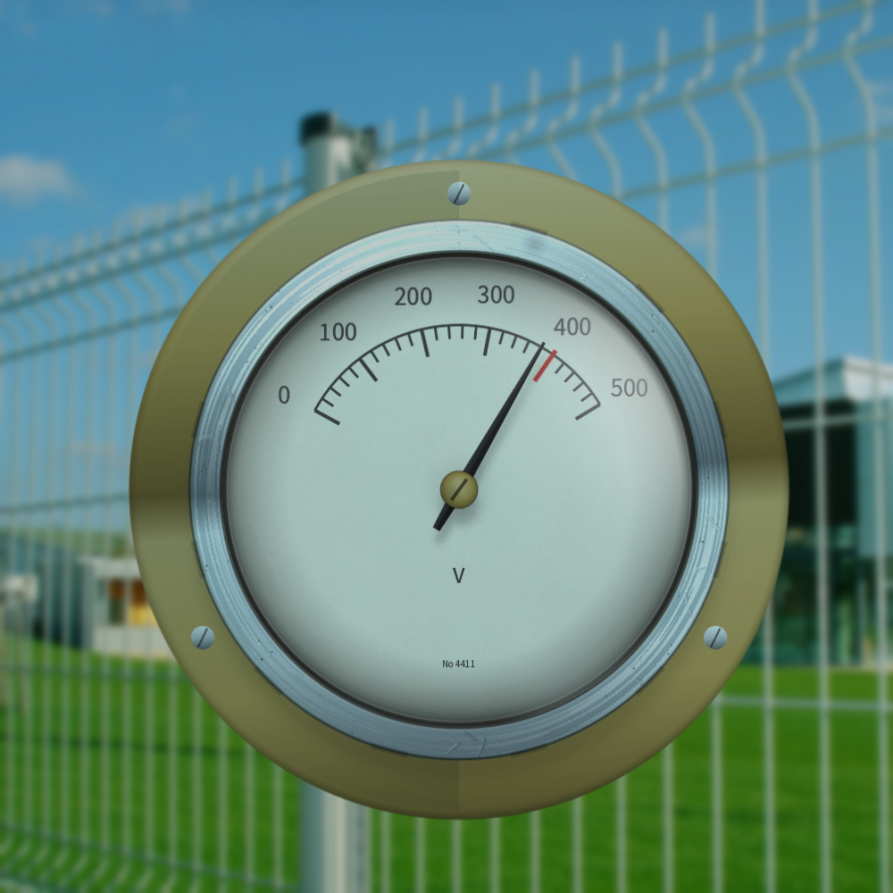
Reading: 380 V
